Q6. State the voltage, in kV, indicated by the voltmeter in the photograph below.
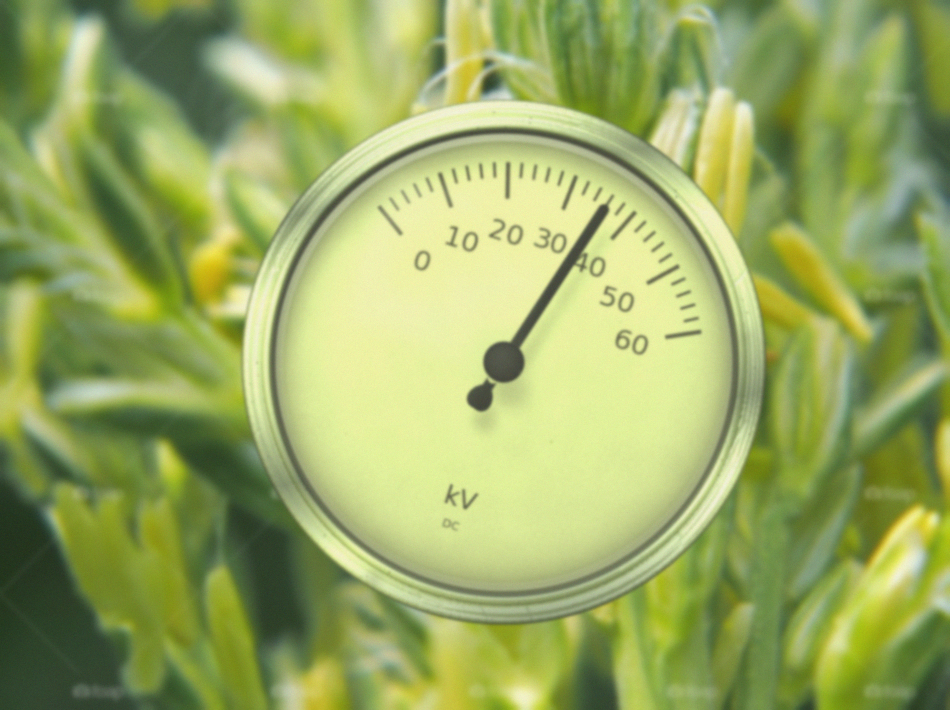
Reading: 36 kV
